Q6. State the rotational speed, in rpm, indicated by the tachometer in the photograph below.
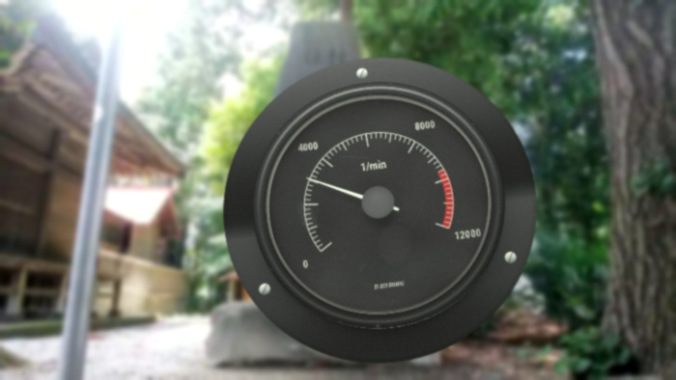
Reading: 3000 rpm
